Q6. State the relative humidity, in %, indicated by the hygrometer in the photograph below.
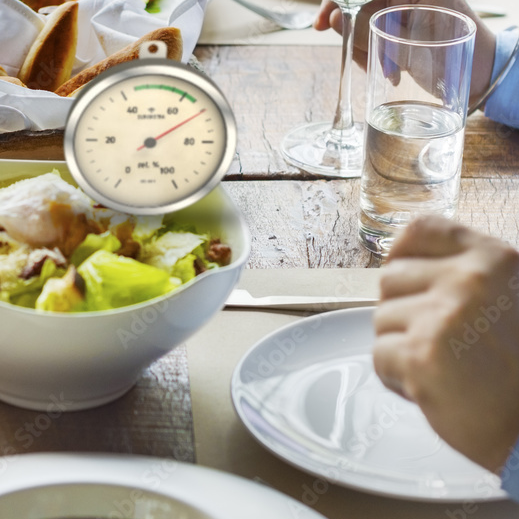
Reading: 68 %
